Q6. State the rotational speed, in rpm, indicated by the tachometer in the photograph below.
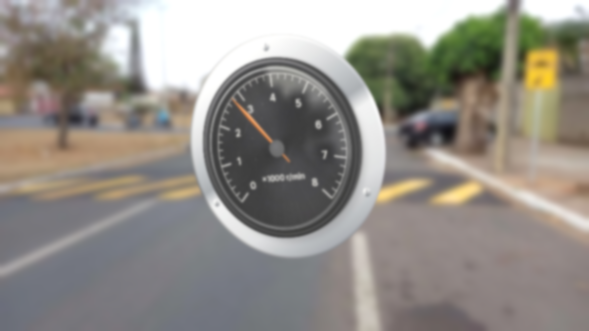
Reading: 2800 rpm
